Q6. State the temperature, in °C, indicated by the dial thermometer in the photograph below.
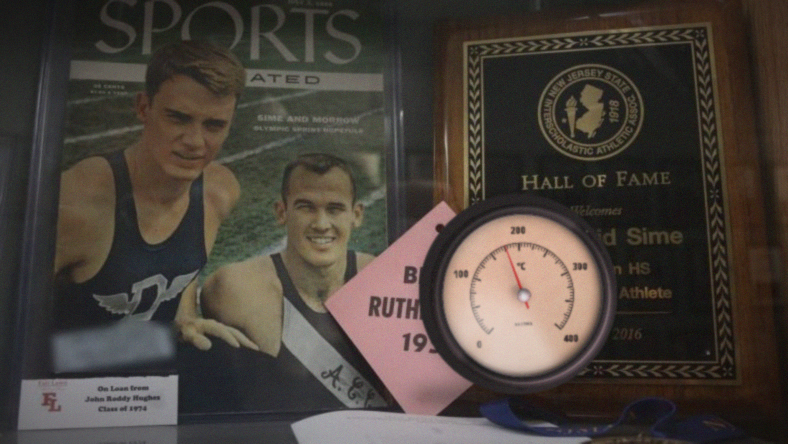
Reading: 175 °C
